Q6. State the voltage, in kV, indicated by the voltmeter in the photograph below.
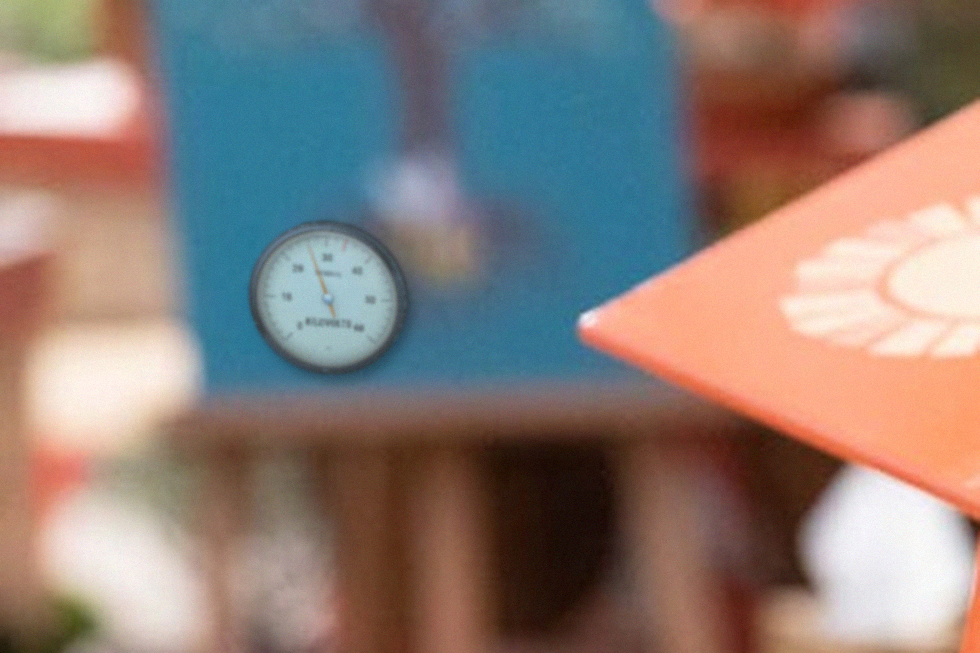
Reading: 26 kV
